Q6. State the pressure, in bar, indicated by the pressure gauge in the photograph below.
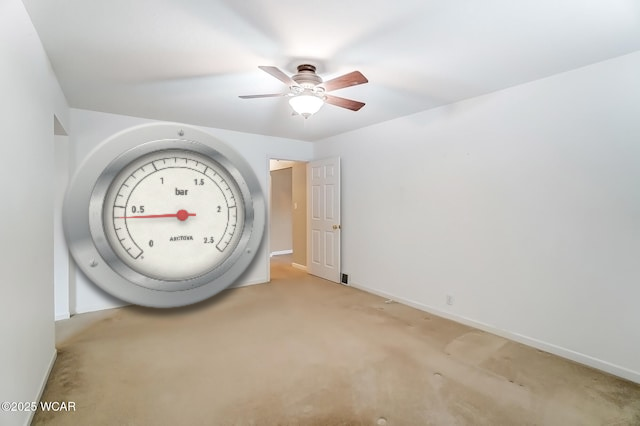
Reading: 0.4 bar
